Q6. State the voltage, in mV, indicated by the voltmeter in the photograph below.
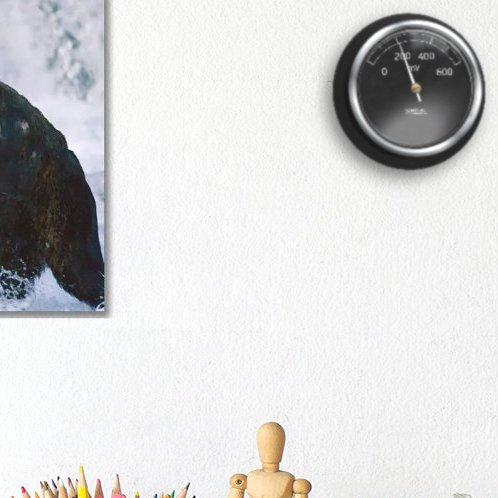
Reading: 200 mV
